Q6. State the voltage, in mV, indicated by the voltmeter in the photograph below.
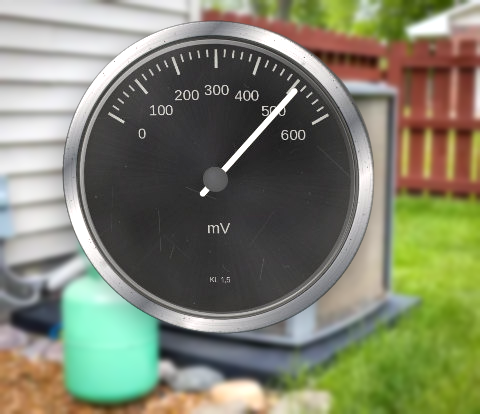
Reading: 510 mV
